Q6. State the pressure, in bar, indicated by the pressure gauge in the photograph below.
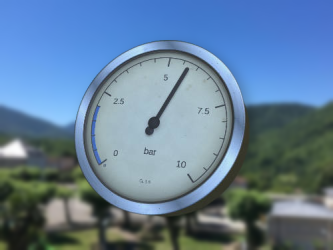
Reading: 5.75 bar
